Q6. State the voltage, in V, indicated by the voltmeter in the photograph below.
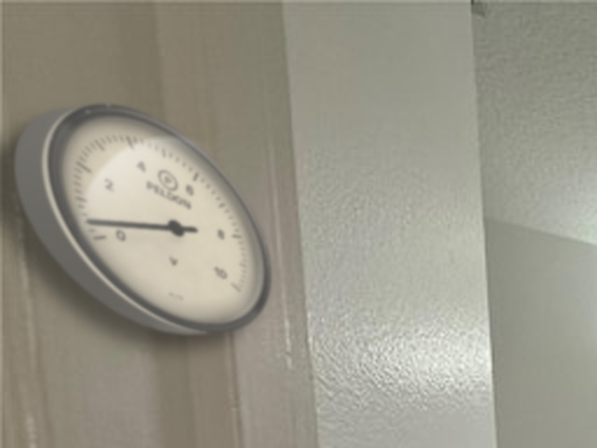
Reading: 0.4 V
